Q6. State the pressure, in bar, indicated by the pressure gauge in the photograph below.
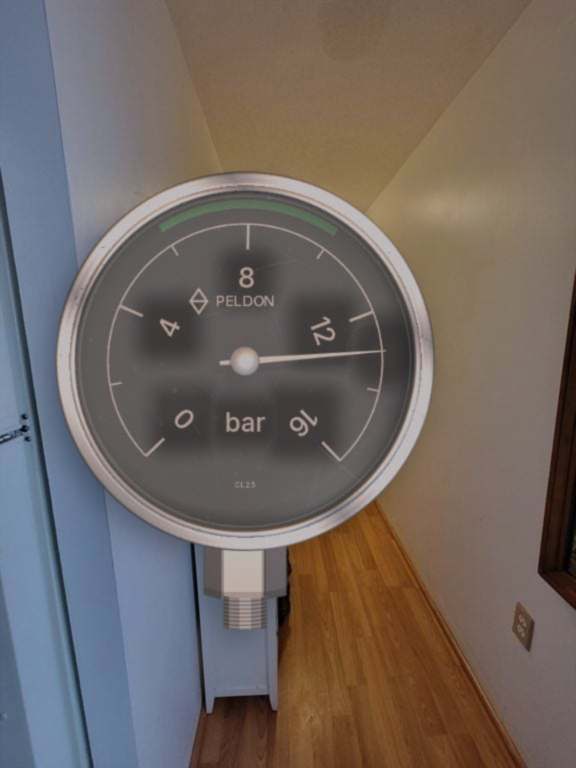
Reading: 13 bar
